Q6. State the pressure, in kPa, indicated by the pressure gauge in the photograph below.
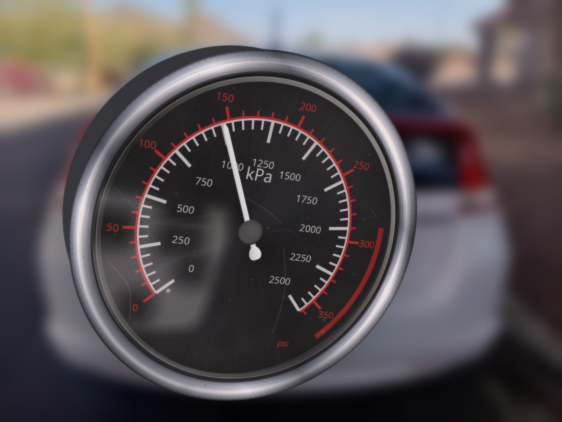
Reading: 1000 kPa
